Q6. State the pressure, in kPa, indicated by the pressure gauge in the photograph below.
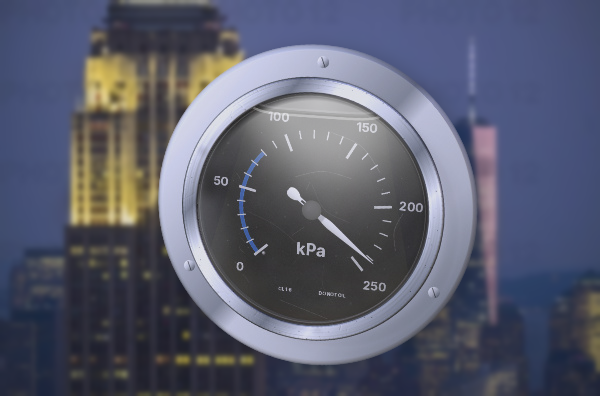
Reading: 240 kPa
